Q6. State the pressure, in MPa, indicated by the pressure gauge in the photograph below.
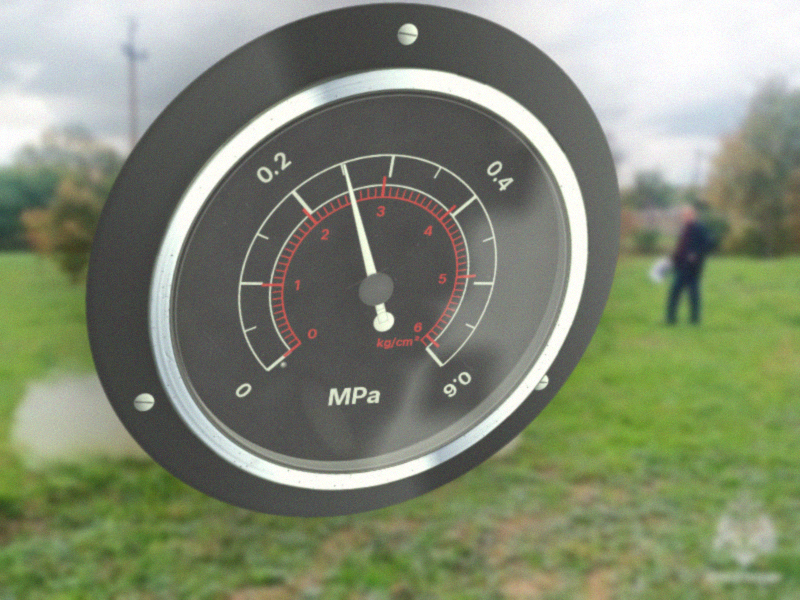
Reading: 0.25 MPa
